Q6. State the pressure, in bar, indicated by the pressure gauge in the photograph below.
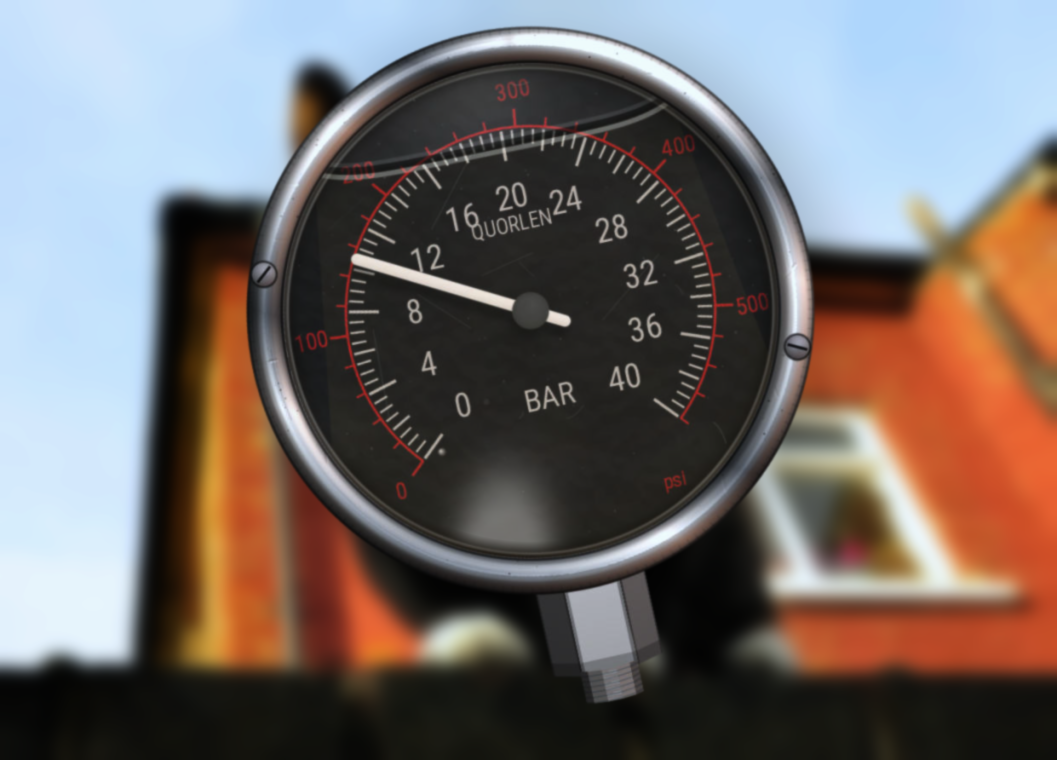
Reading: 10.5 bar
